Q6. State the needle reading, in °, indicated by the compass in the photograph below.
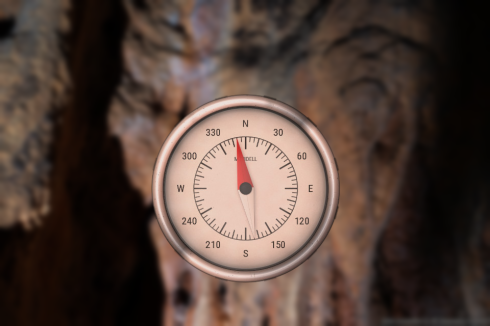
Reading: 350 °
